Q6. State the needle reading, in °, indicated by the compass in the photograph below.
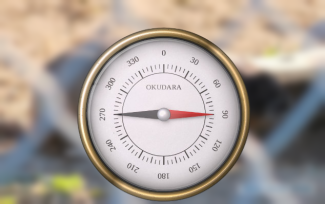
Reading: 90 °
